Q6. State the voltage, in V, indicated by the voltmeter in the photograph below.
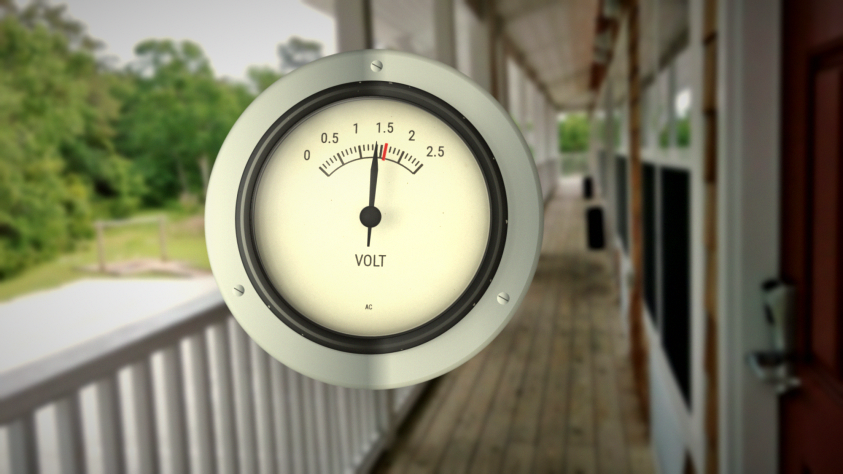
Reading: 1.4 V
